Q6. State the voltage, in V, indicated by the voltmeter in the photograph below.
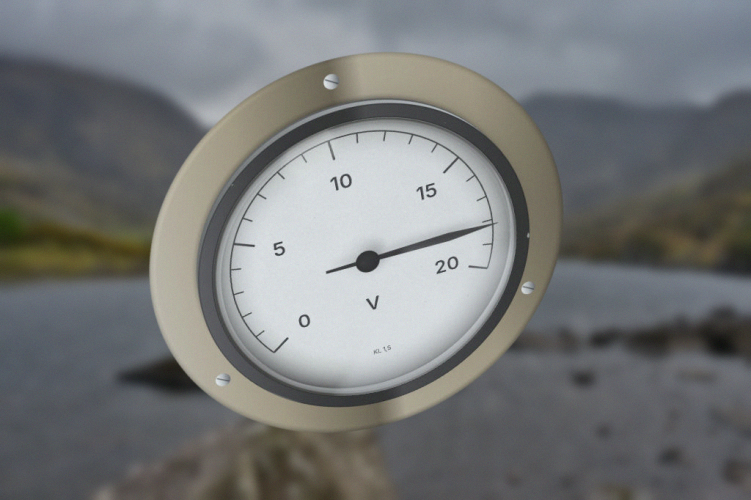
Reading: 18 V
